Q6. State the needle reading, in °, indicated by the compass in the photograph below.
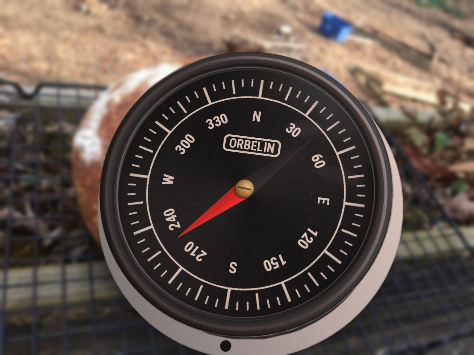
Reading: 225 °
